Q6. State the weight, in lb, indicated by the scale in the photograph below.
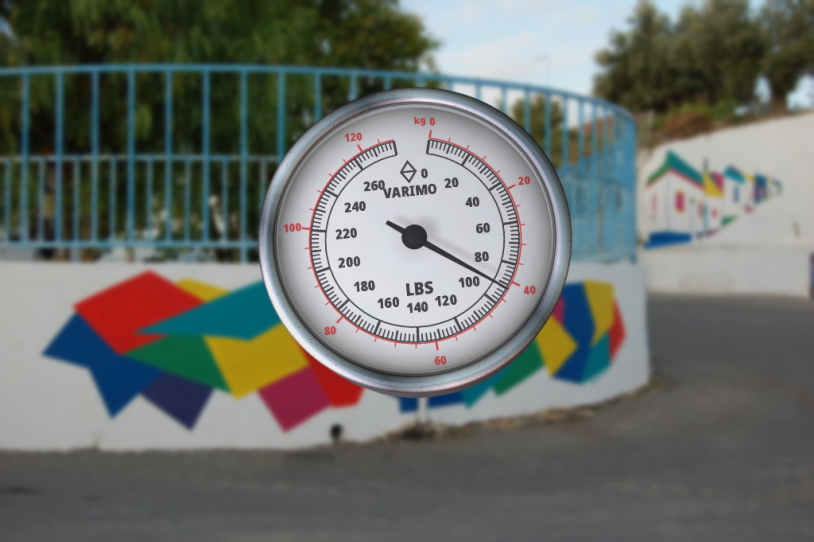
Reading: 92 lb
